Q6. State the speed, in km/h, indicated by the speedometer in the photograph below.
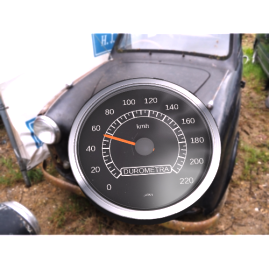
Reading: 55 km/h
